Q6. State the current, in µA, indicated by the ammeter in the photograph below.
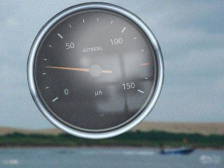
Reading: 25 µA
